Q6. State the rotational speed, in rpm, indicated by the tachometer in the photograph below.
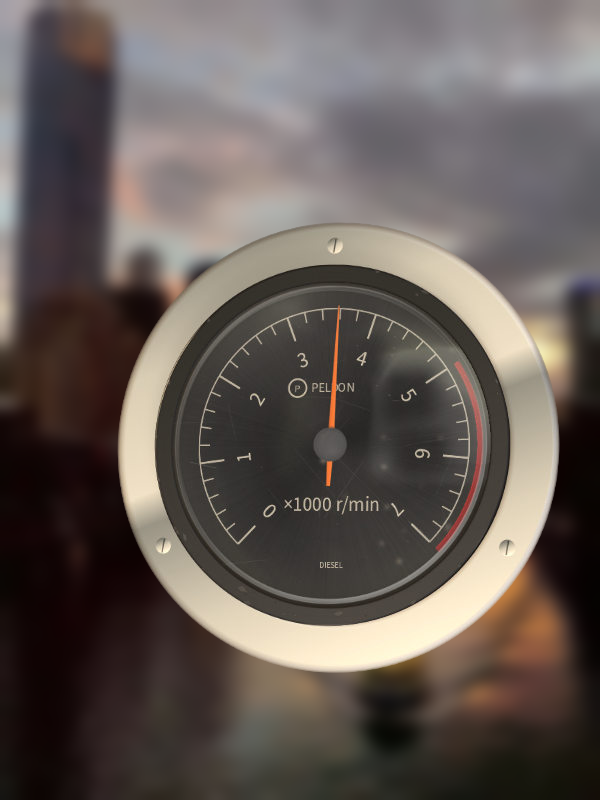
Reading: 3600 rpm
